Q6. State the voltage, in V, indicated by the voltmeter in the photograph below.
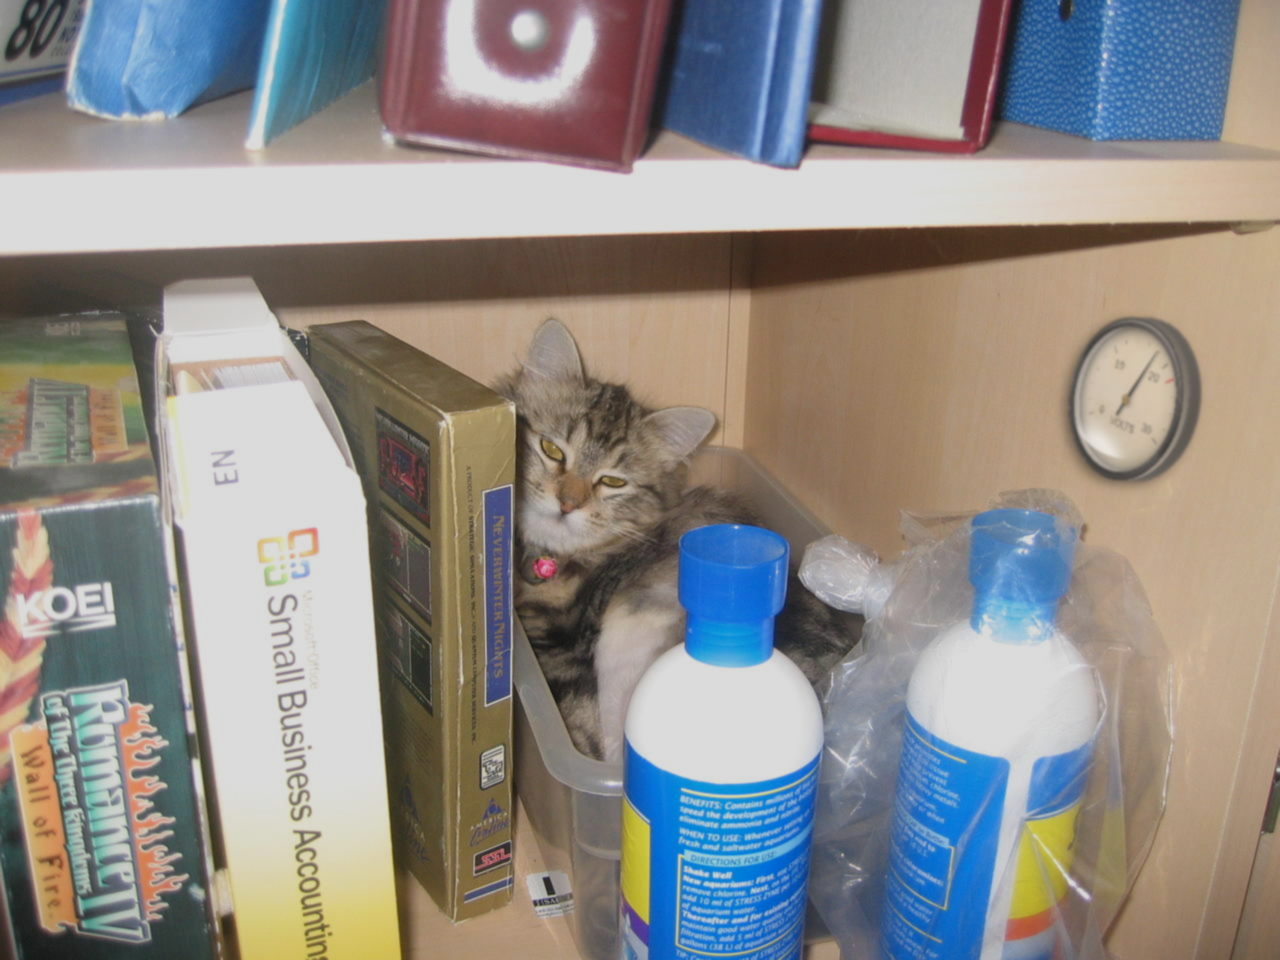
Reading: 18 V
